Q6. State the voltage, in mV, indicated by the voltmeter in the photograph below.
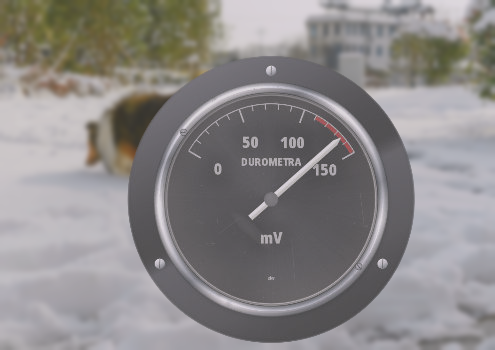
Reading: 135 mV
